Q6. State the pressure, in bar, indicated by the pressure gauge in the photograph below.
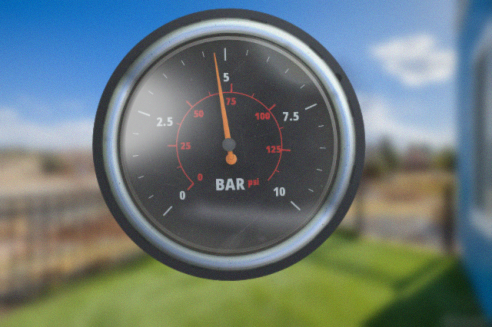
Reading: 4.75 bar
